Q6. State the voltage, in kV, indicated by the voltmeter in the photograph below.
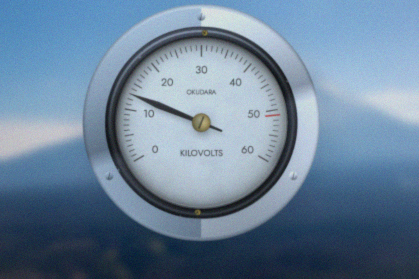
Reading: 13 kV
